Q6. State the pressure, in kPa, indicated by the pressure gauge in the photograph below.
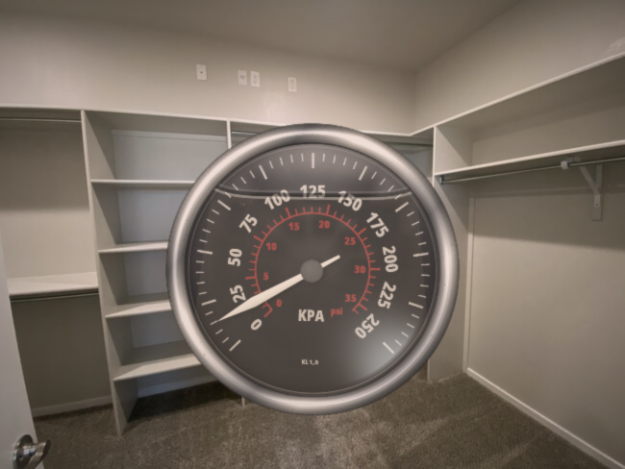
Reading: 15 kPa
